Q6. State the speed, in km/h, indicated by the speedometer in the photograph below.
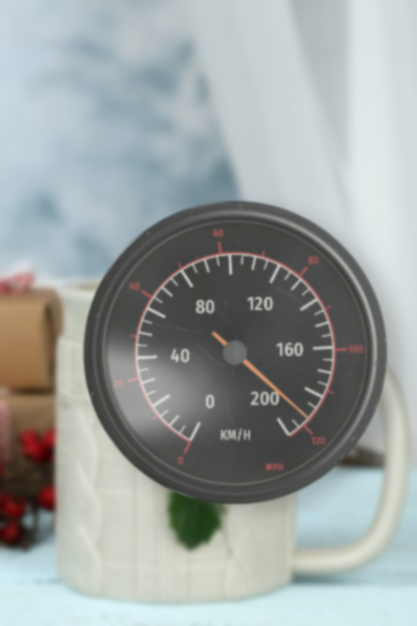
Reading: 190 km/h
